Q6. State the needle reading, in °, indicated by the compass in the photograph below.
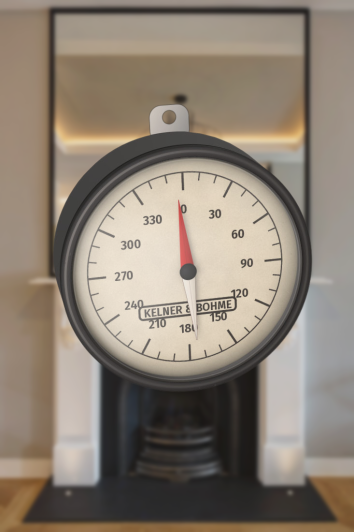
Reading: 355 °
